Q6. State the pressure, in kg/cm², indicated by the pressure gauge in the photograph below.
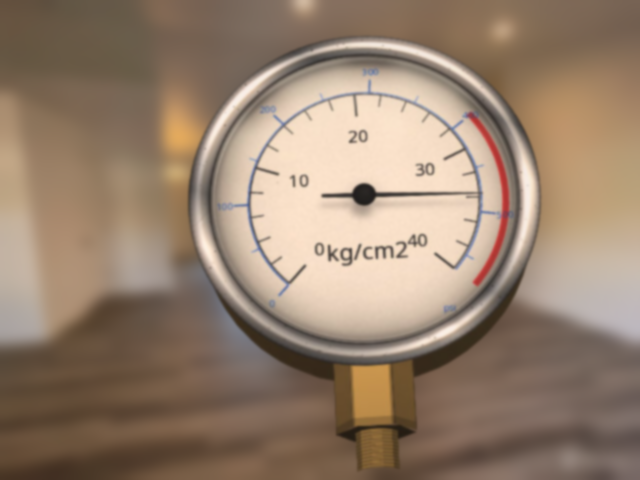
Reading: 34 kg/cm²
